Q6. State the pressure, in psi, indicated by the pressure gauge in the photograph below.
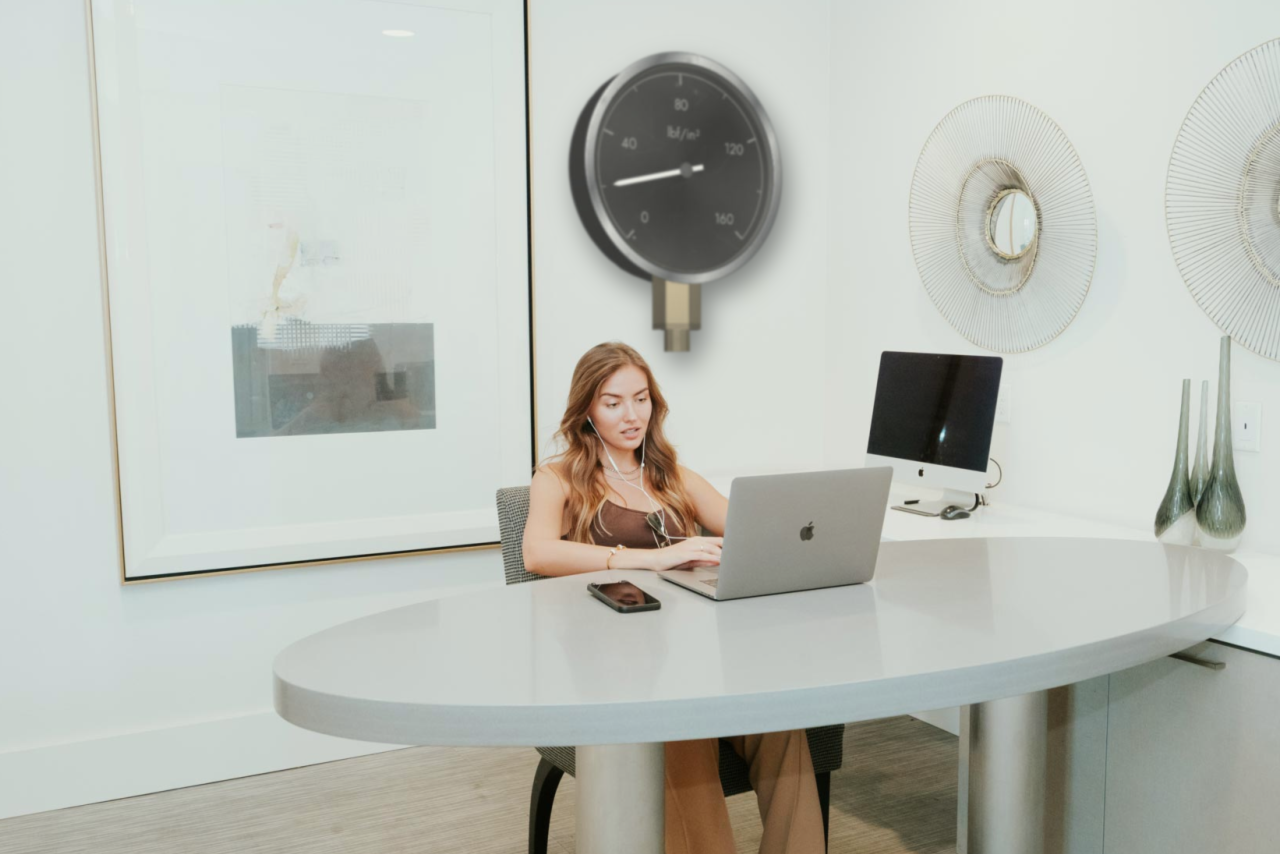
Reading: 20 psi
